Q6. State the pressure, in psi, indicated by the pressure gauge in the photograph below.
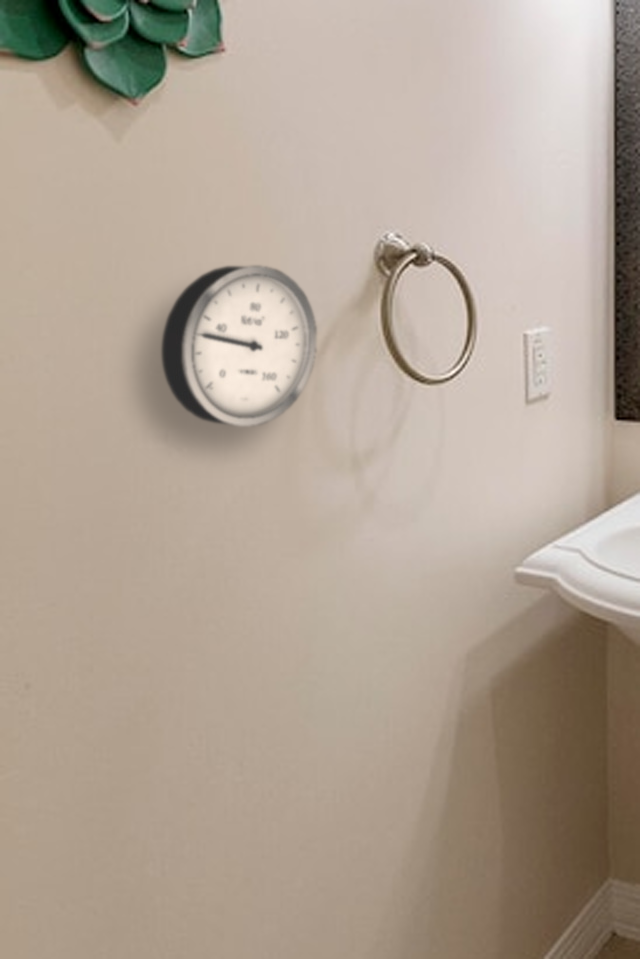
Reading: 30 psi
